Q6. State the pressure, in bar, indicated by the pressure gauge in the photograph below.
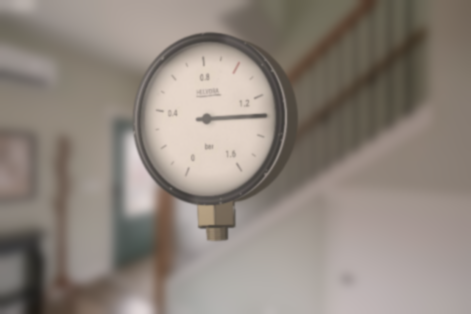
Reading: 1.3 bar
